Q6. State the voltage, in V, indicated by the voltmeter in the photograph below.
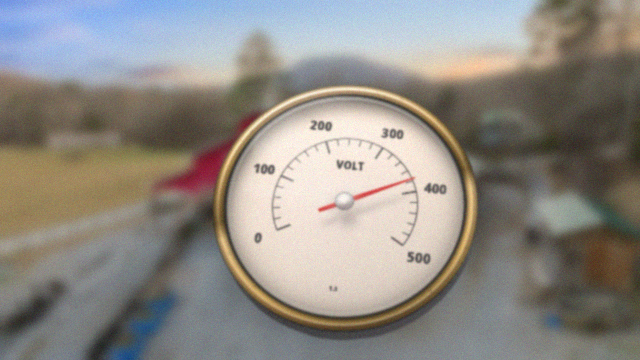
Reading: 380 V
